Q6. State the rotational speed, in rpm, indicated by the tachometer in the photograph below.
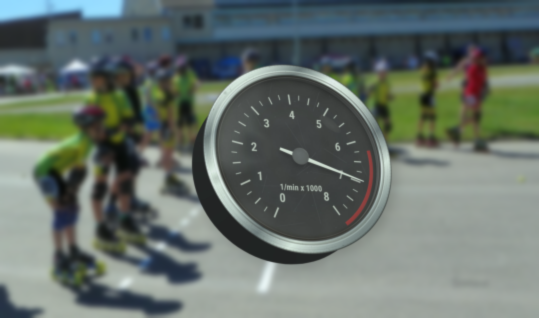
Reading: 7000 rpm
